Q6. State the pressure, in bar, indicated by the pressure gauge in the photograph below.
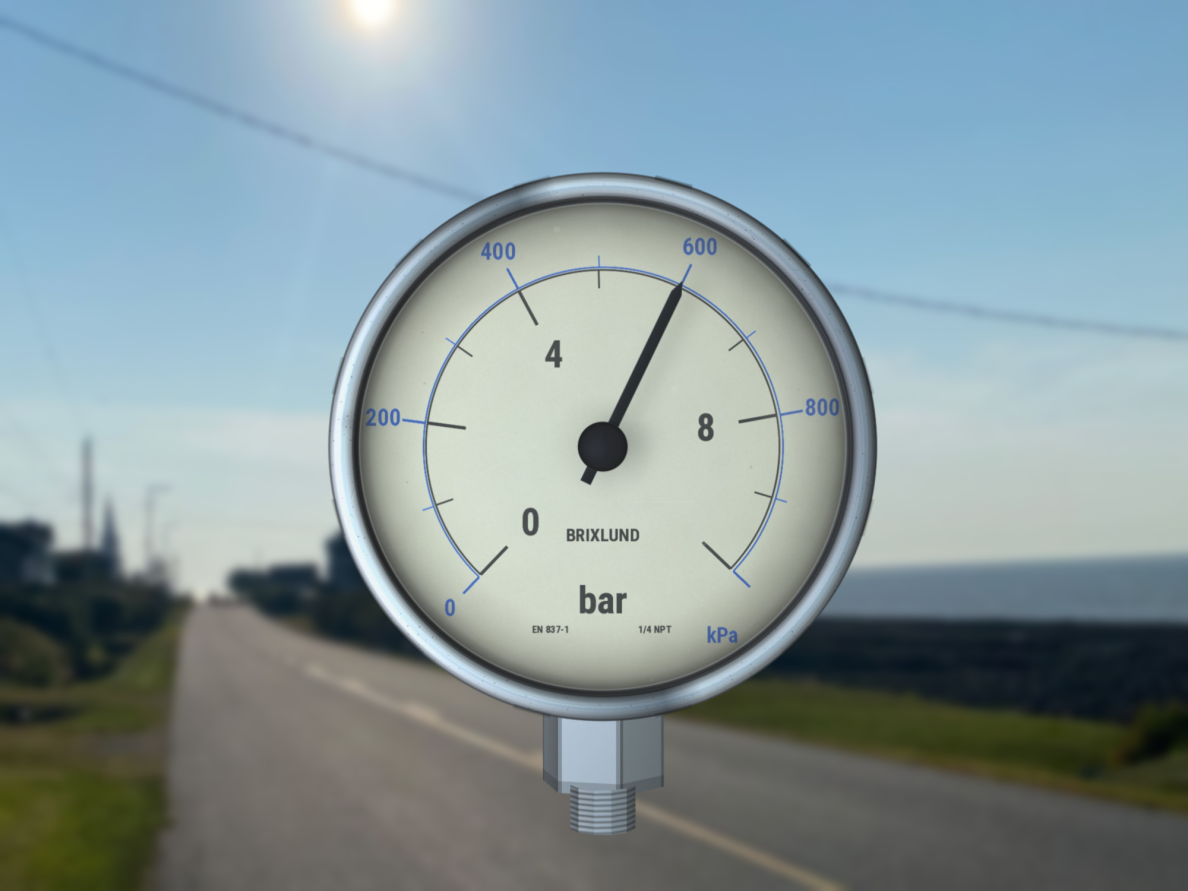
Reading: 6 bar
